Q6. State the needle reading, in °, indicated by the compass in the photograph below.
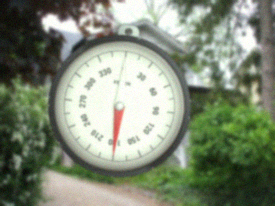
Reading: 180 °
